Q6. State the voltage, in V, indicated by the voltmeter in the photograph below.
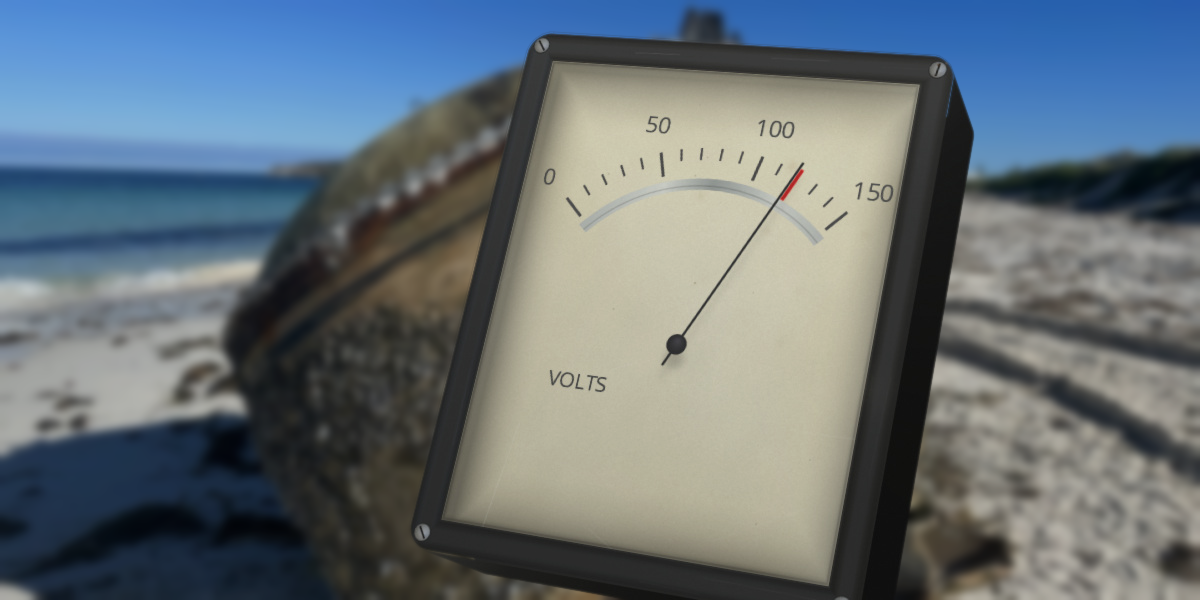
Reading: 120 V
